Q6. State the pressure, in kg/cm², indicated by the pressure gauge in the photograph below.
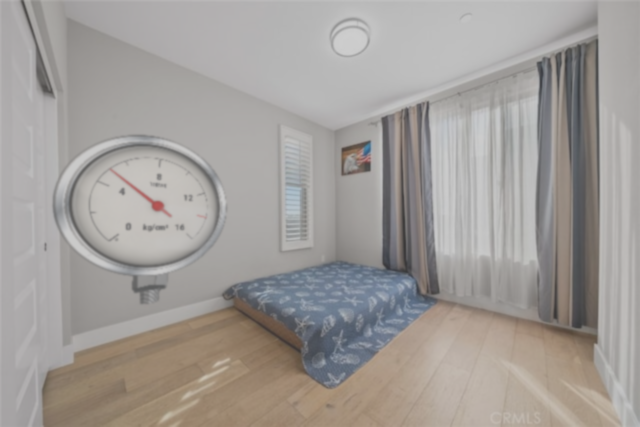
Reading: 5 kg/cm²
